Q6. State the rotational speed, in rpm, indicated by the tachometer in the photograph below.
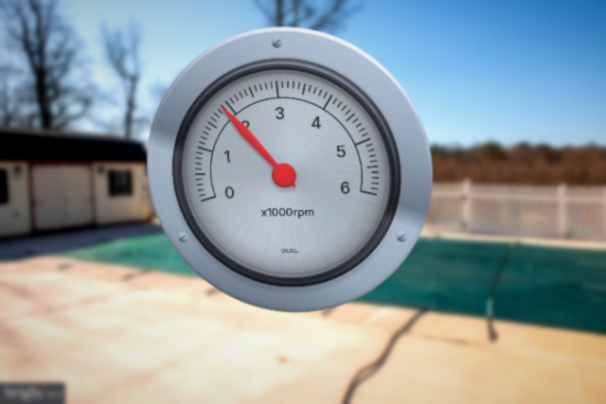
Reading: 1900 rpm
